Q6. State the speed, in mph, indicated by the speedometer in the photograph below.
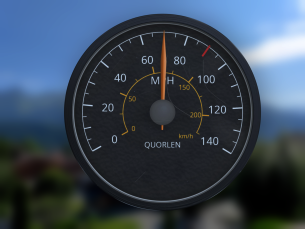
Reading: 70 mph
